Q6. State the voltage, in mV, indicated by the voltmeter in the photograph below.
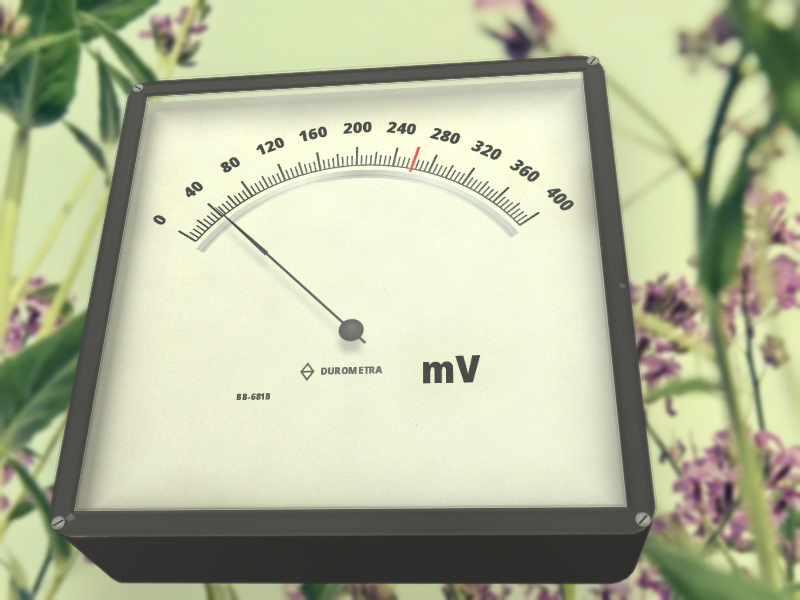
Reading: 40 mV
